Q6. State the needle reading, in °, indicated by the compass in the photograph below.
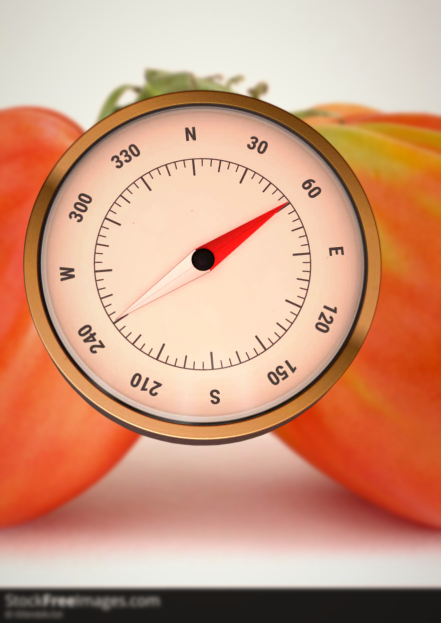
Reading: 60 °
